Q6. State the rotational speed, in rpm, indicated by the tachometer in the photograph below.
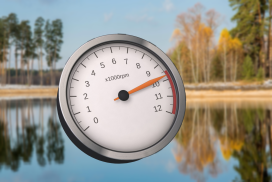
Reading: 9750 rpm
